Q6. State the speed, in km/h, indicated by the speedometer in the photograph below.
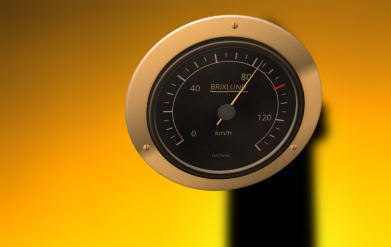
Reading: 82.5 km/h
